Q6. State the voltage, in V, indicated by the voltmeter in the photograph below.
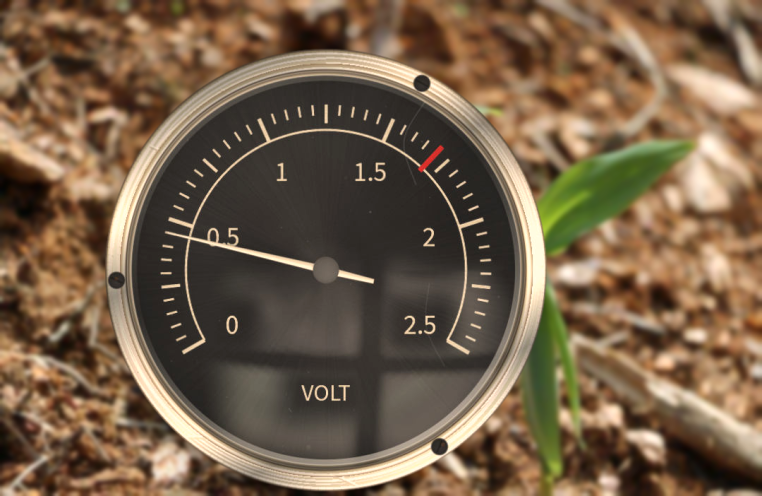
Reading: 0.45 V
